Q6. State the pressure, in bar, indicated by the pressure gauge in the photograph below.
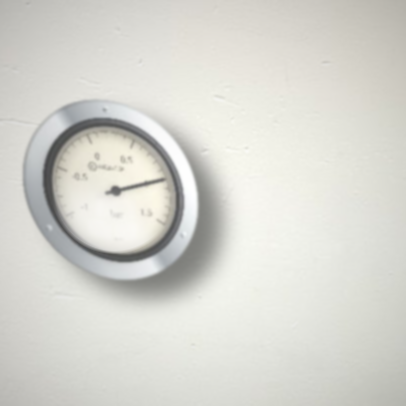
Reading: 1 bar
